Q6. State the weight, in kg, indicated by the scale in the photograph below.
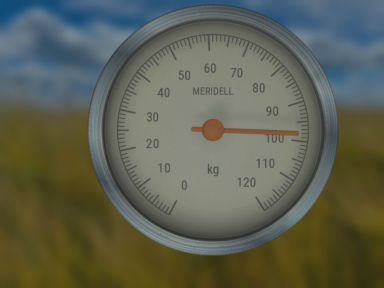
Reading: 98 kg
